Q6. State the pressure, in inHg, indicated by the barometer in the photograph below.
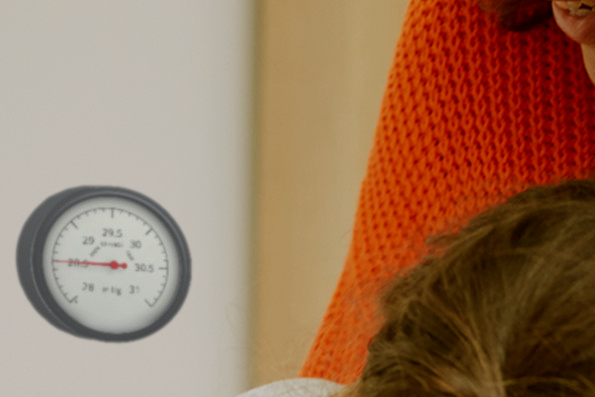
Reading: 28.5 inHg
